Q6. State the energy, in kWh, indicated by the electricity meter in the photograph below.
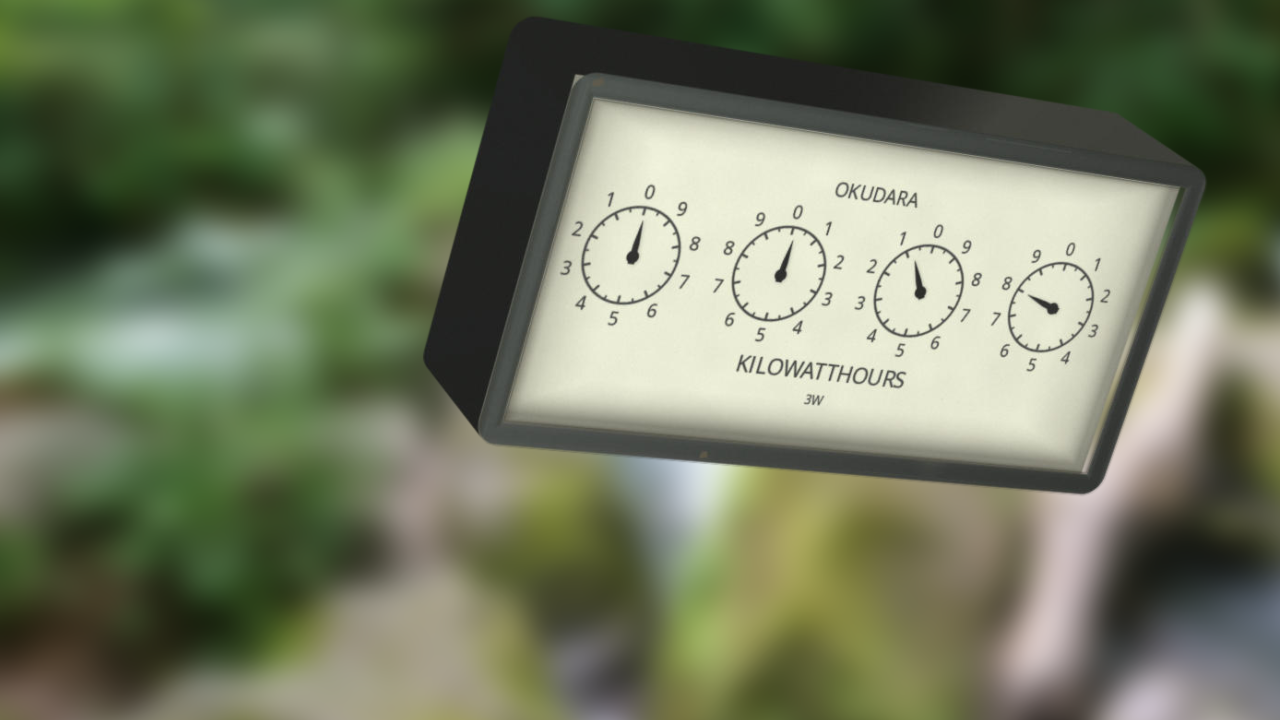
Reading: 8 kWh
